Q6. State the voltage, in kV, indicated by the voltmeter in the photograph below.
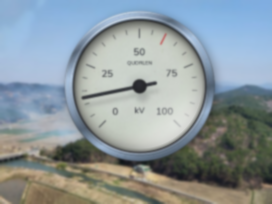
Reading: 12.5 kV
